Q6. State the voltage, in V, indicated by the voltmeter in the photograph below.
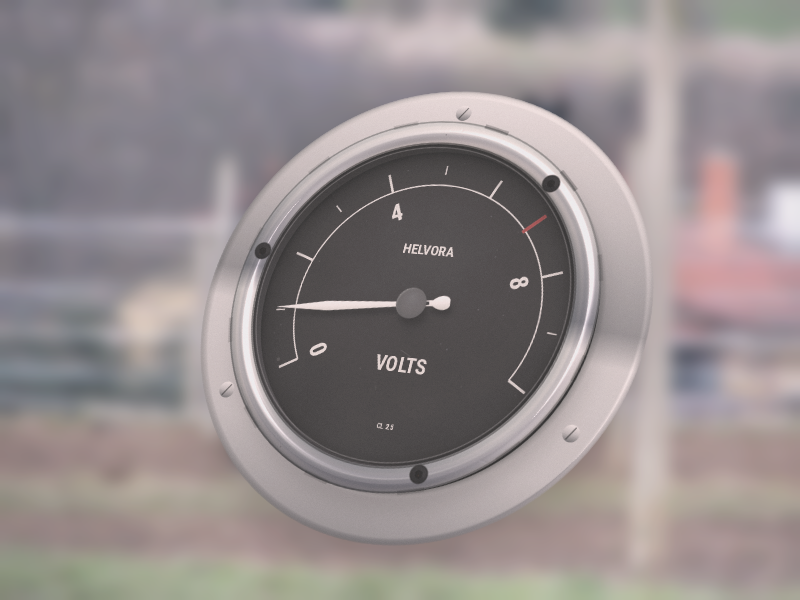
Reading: 1 V
